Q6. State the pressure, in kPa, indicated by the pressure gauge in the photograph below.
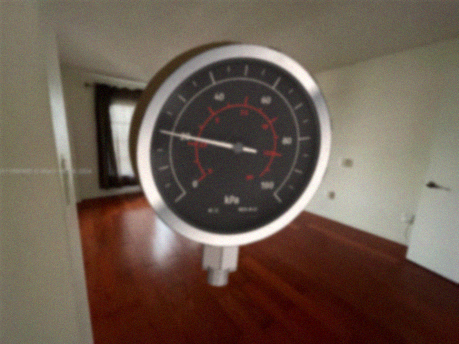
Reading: 20 kPa
